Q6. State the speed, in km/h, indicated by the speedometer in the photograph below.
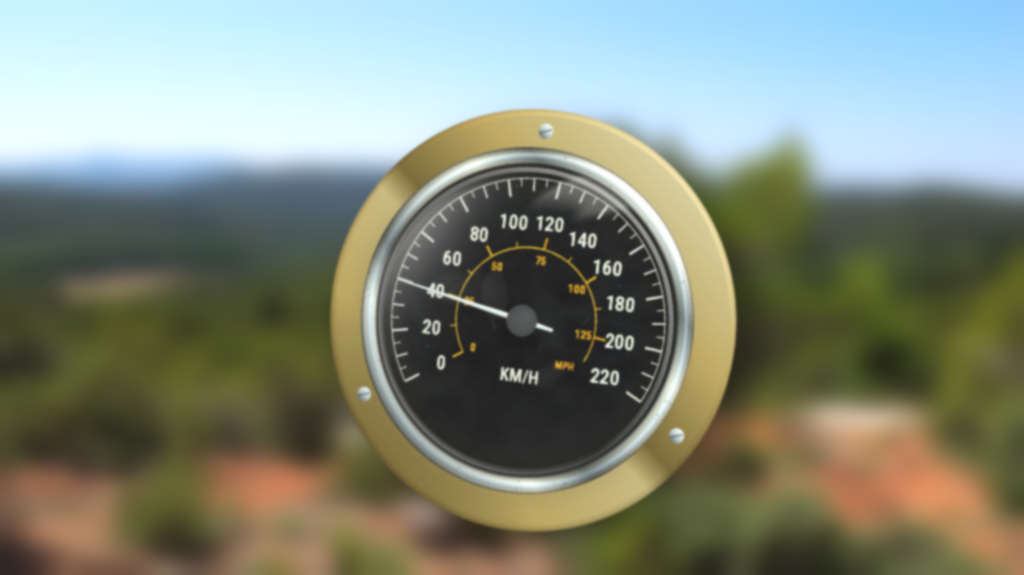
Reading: 40 km/h
